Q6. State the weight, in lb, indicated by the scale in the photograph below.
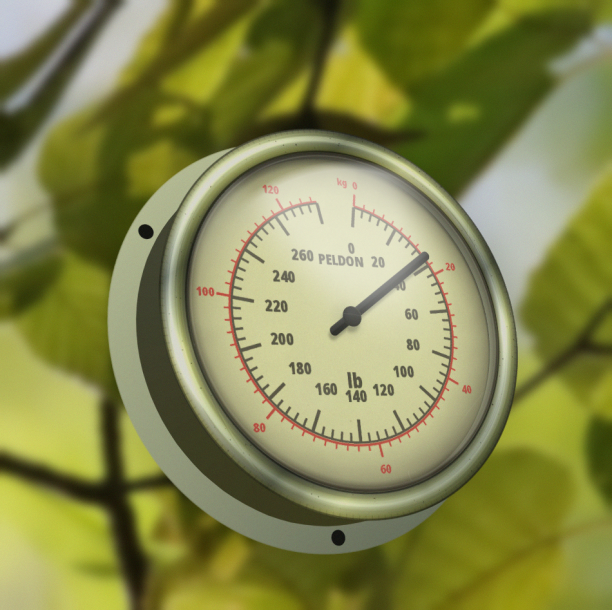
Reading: 36 lb
